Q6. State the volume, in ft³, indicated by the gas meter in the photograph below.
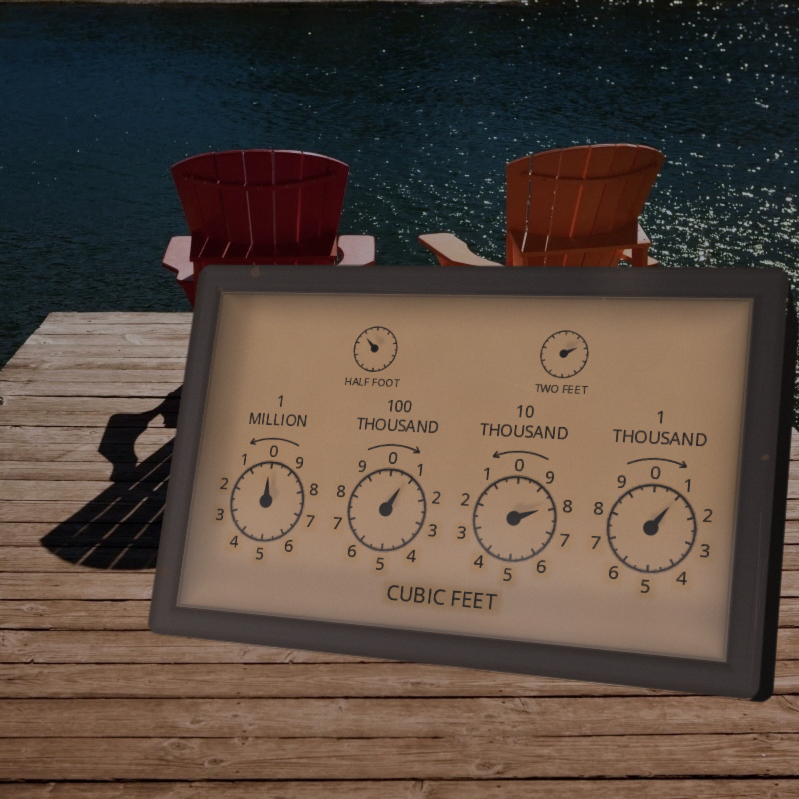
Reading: 8100 ft³
